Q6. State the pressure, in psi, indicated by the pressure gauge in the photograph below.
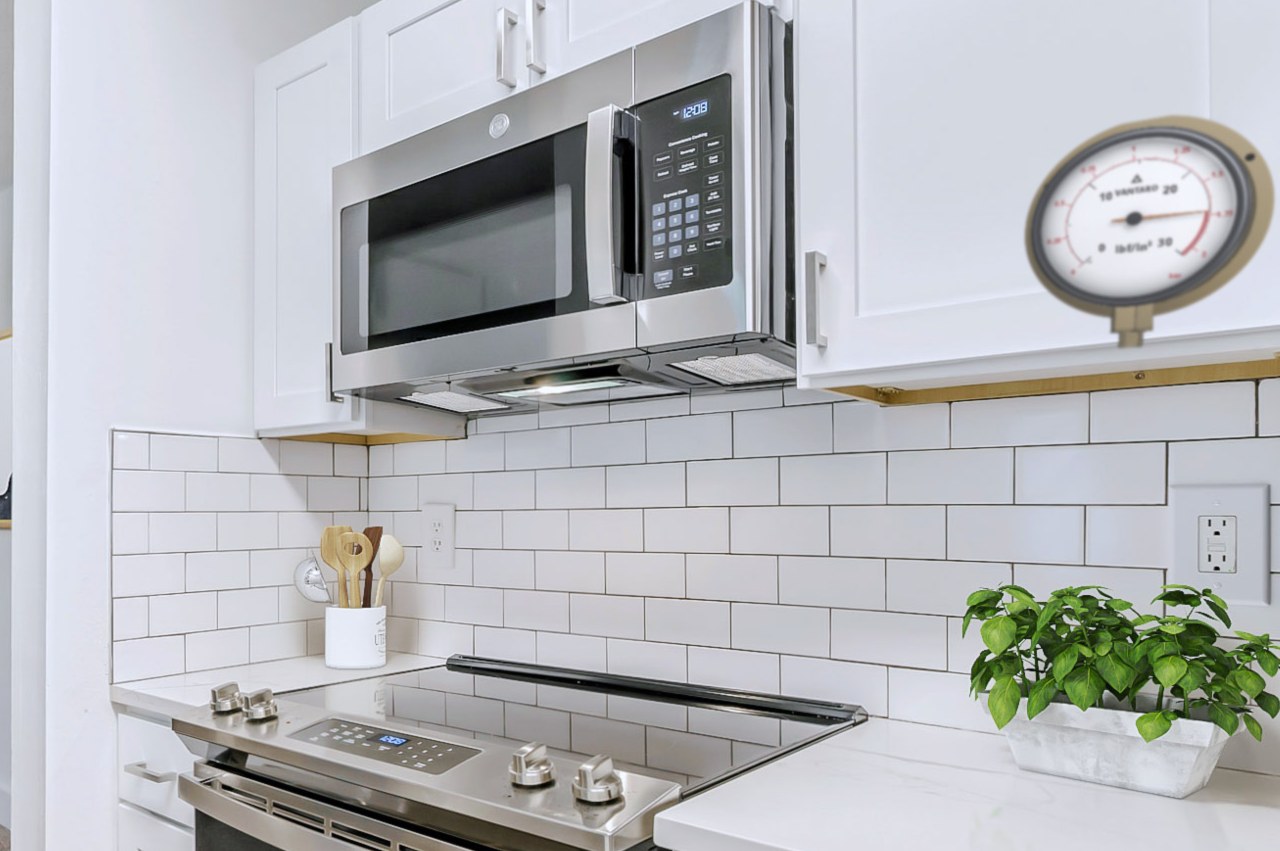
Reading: 25 psi
